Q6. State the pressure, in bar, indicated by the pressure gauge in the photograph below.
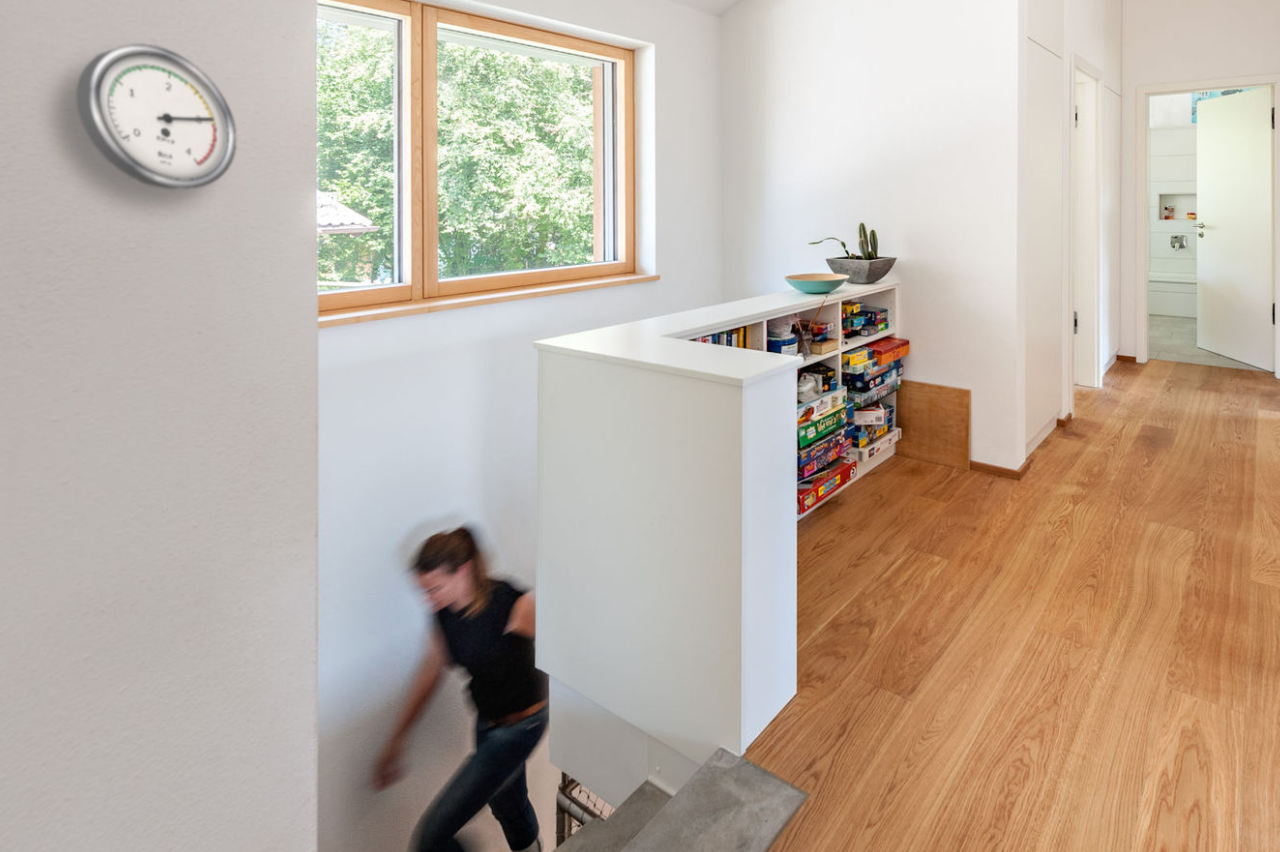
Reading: 3 bar
